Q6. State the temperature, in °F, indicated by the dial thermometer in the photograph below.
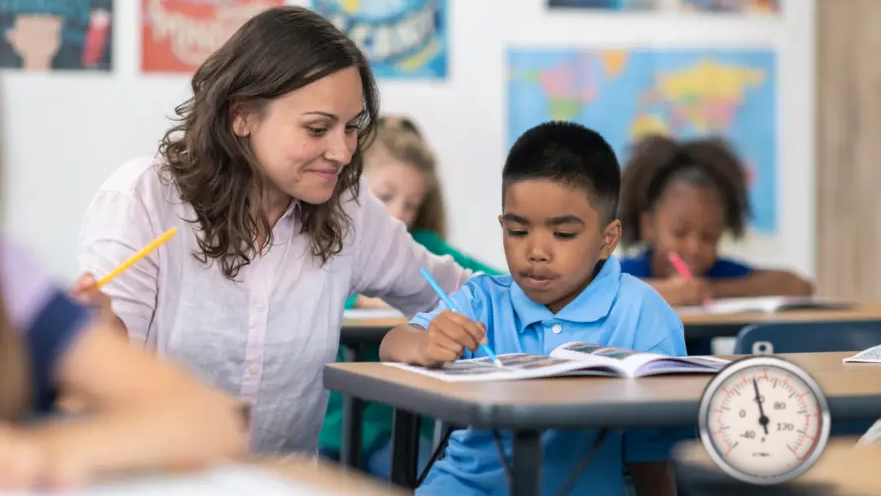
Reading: 40 °F
